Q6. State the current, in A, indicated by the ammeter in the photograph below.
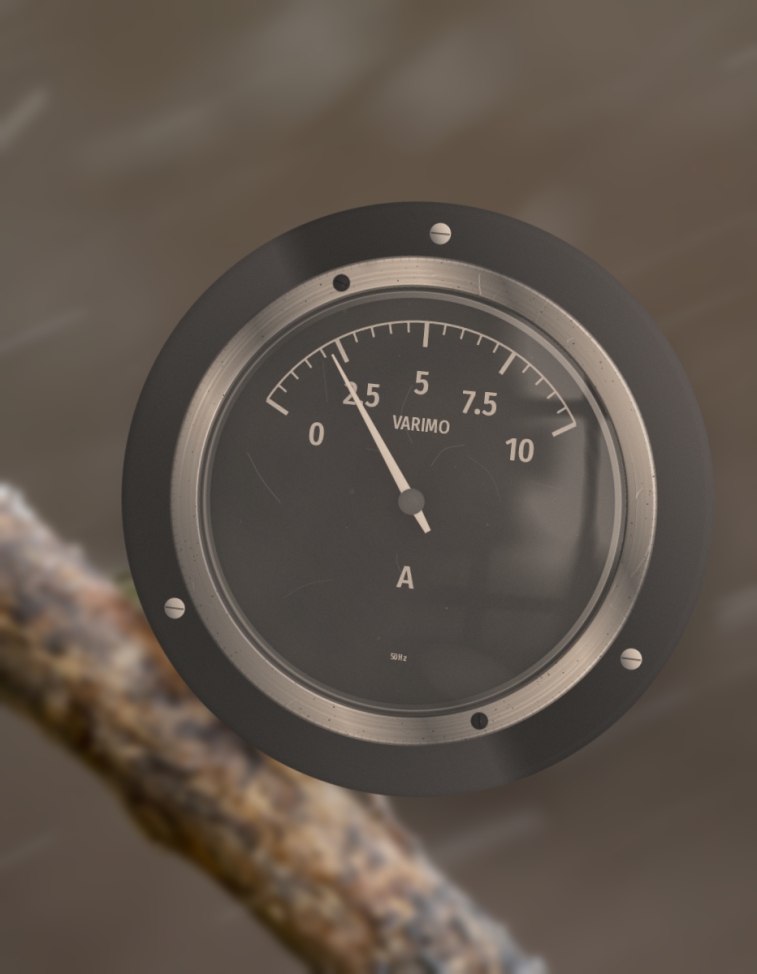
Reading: 2.25 A
